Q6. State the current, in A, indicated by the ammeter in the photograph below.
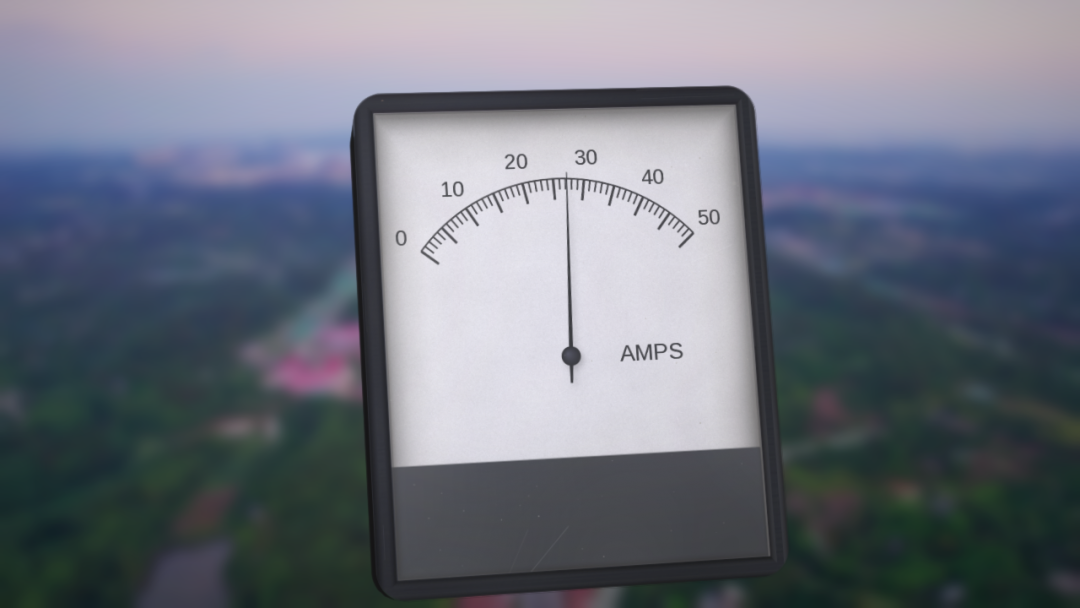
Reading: 27 A
